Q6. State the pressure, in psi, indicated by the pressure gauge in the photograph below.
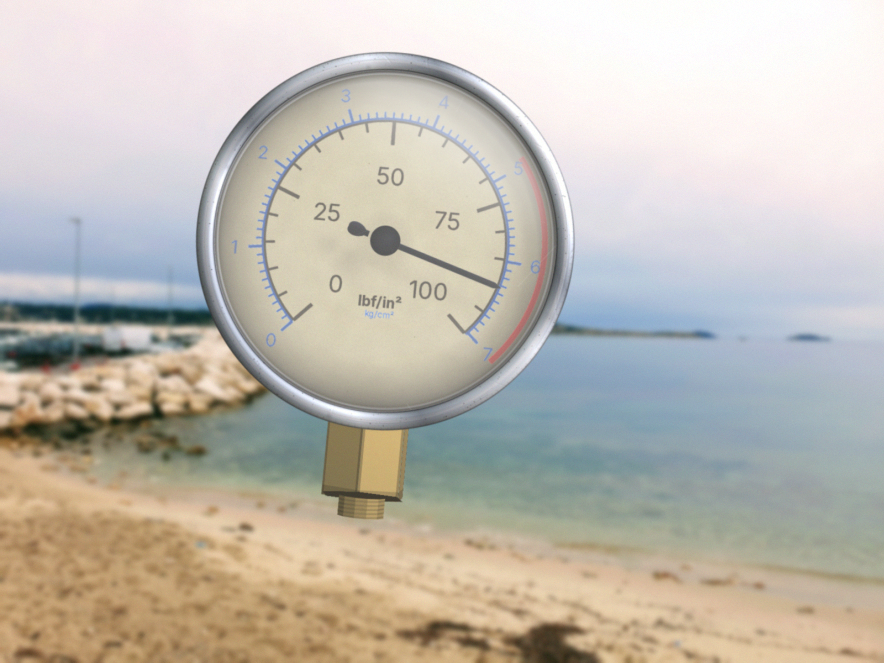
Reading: 90 psi
